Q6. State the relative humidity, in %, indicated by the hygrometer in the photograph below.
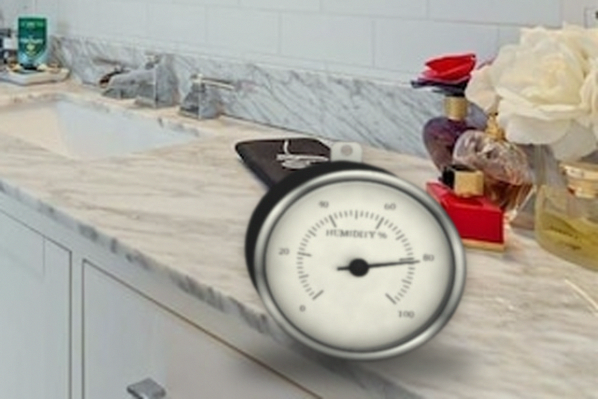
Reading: 80 %
